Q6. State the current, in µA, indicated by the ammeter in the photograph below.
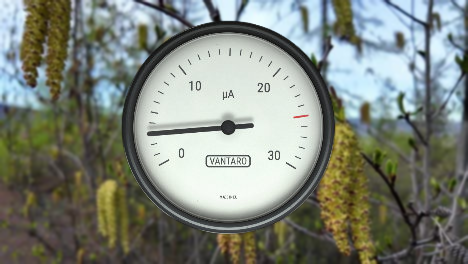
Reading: 3 µA
